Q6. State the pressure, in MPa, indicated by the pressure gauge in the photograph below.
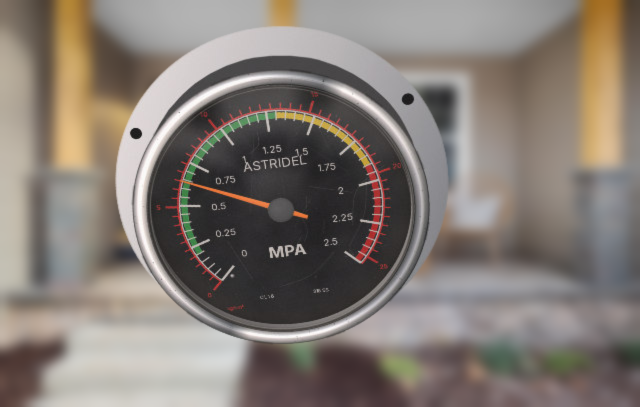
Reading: 0.65 MPa
